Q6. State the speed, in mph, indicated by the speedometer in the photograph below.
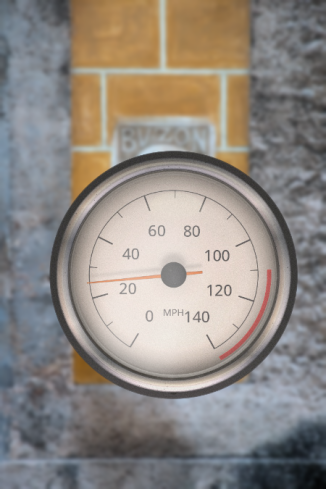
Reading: 25 mph
